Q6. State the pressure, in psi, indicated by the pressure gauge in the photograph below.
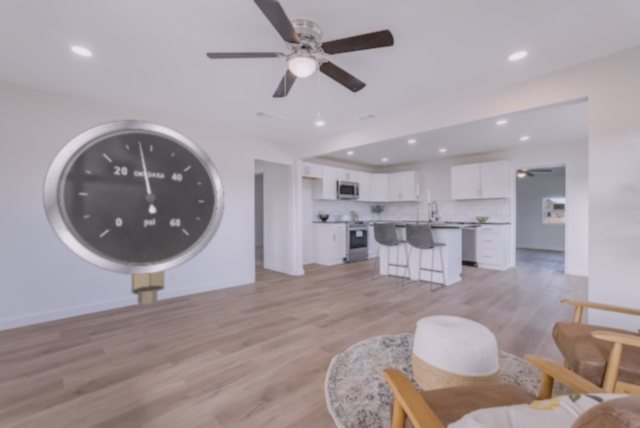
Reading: 27.5 psi
